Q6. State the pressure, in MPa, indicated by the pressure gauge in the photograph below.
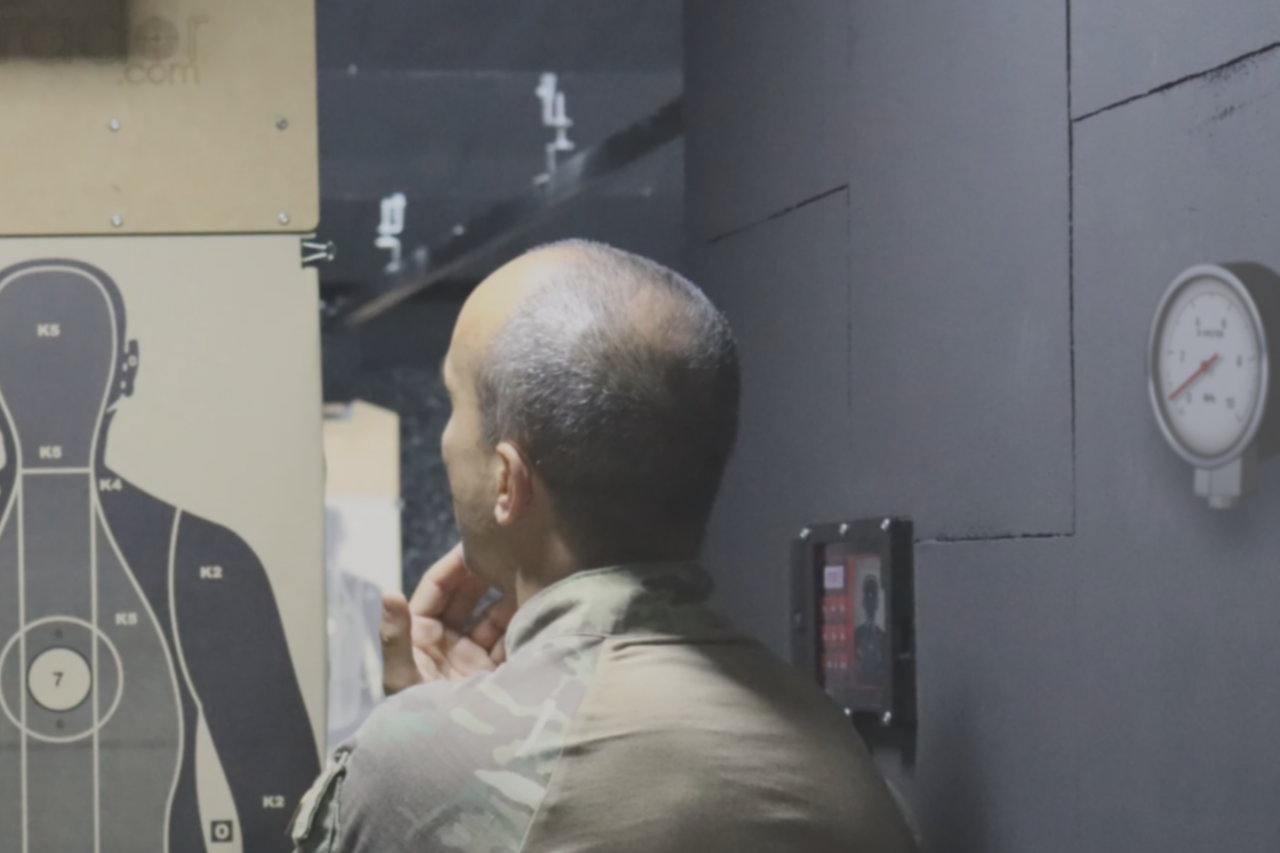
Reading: 0.5 MPa
